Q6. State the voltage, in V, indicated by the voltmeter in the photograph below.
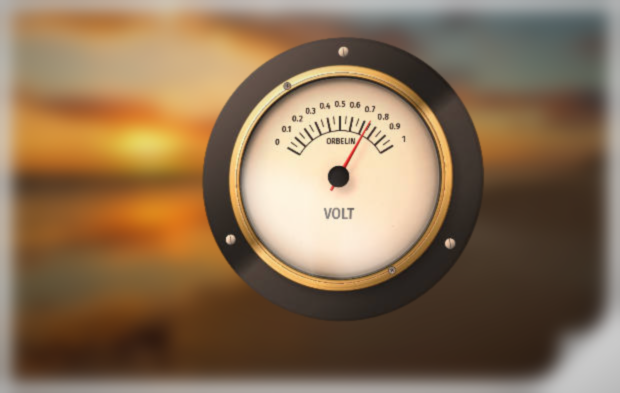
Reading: 0.75 V
